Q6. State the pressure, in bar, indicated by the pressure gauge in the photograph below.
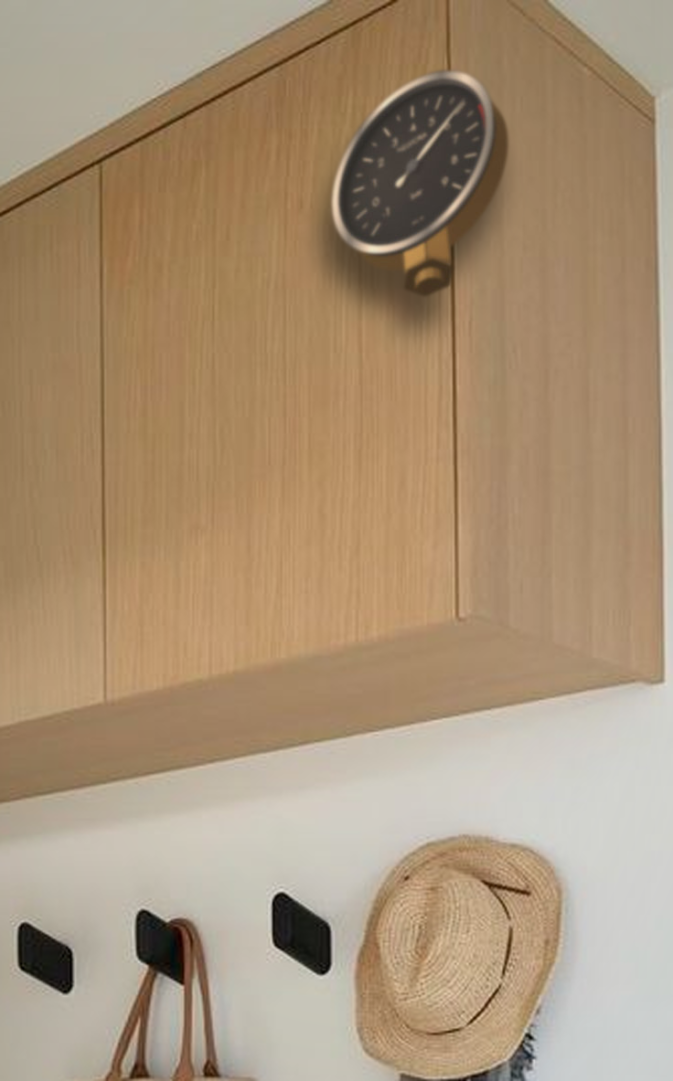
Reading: 6 bar
